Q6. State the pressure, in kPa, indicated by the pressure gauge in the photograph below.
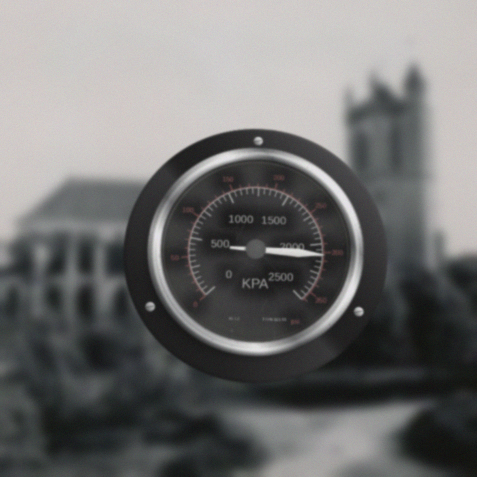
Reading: 2100 kPa
